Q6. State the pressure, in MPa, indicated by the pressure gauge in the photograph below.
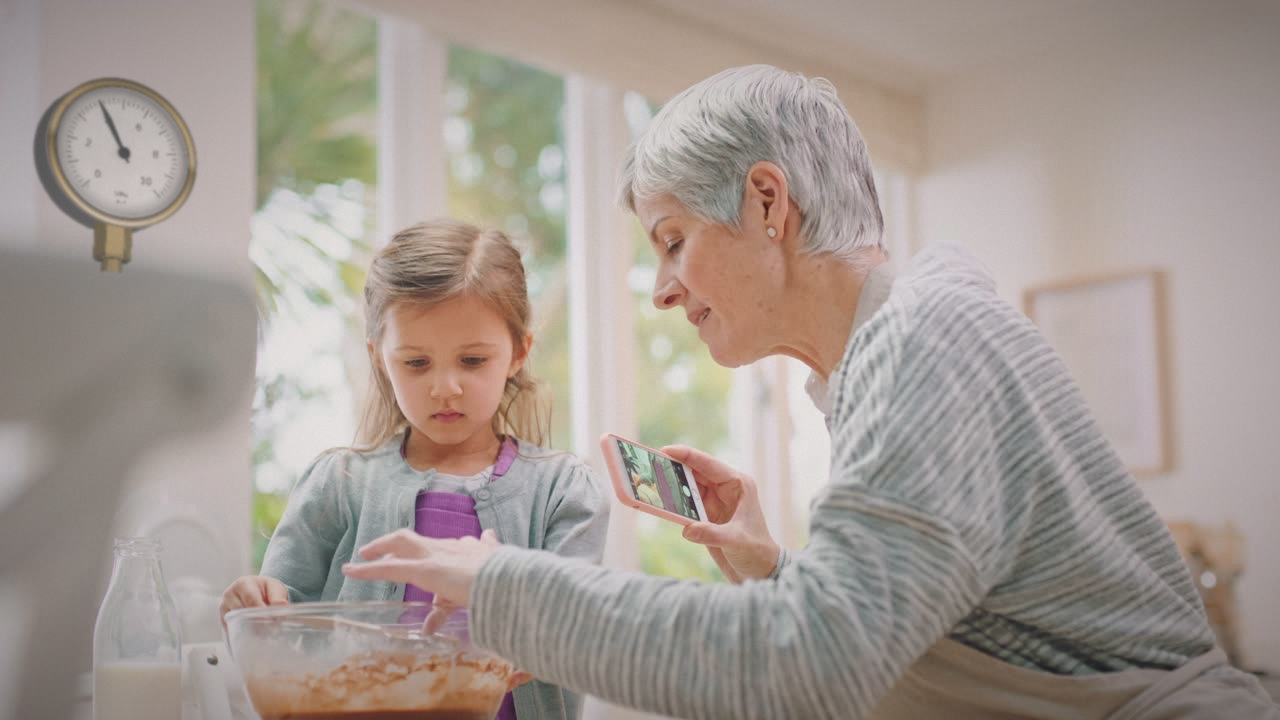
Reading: 4 MPa
